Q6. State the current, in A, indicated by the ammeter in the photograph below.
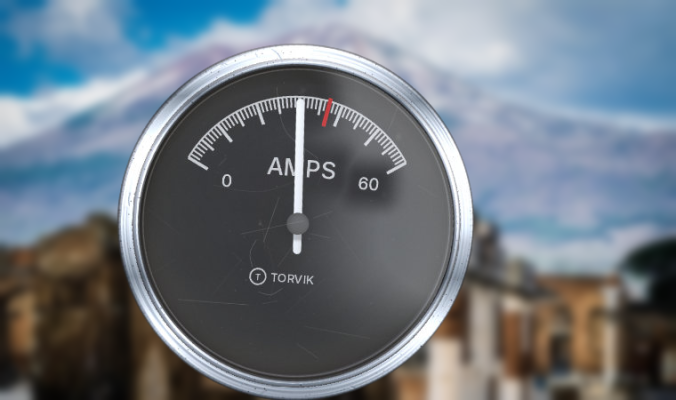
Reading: 30 A
